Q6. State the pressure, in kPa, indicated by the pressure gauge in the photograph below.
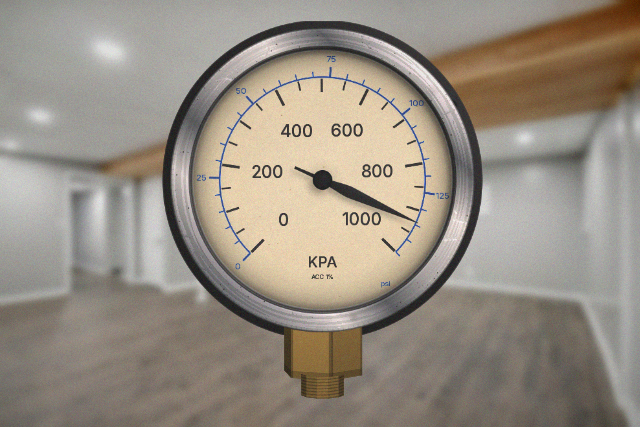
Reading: 925 kPa
